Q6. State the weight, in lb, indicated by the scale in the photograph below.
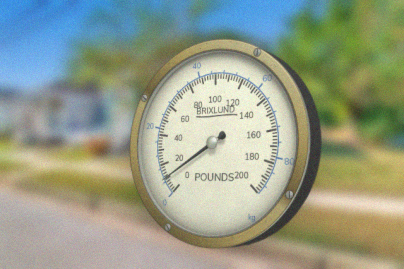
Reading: 10 lb
